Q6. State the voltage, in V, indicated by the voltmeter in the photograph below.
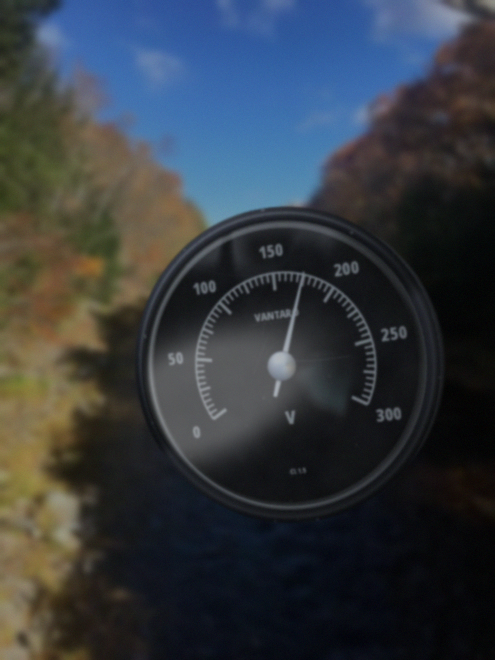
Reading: 175 V
